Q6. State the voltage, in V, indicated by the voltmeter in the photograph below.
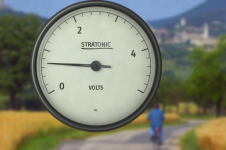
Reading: 0.7 V
